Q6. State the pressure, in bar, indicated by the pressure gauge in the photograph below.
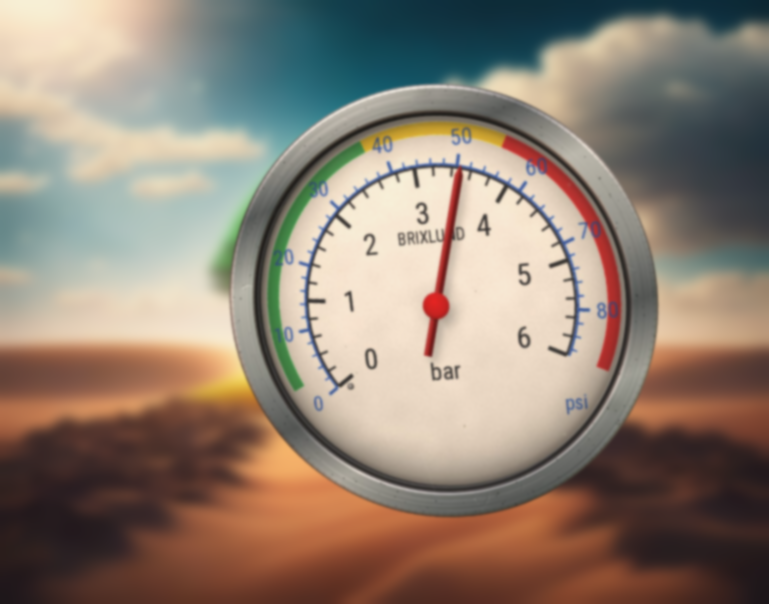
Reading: 3.5 bar
